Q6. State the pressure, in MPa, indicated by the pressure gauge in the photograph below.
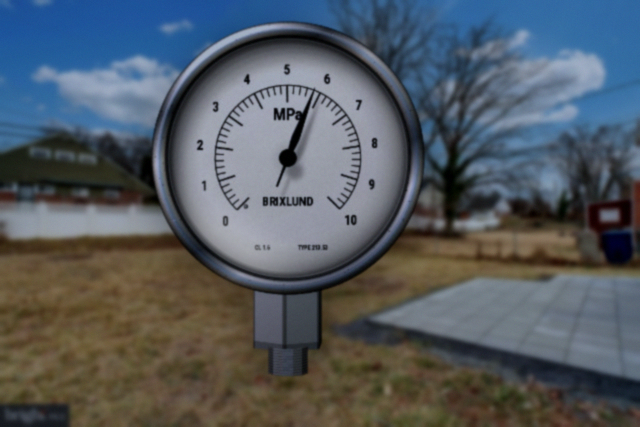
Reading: 5.8 MPa
